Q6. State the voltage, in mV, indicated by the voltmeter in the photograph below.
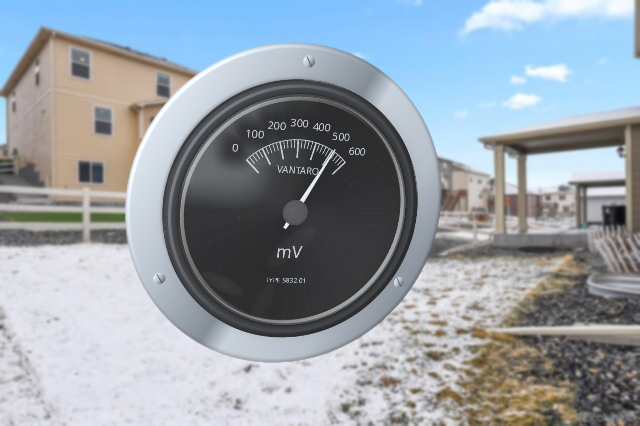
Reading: 500 mV
